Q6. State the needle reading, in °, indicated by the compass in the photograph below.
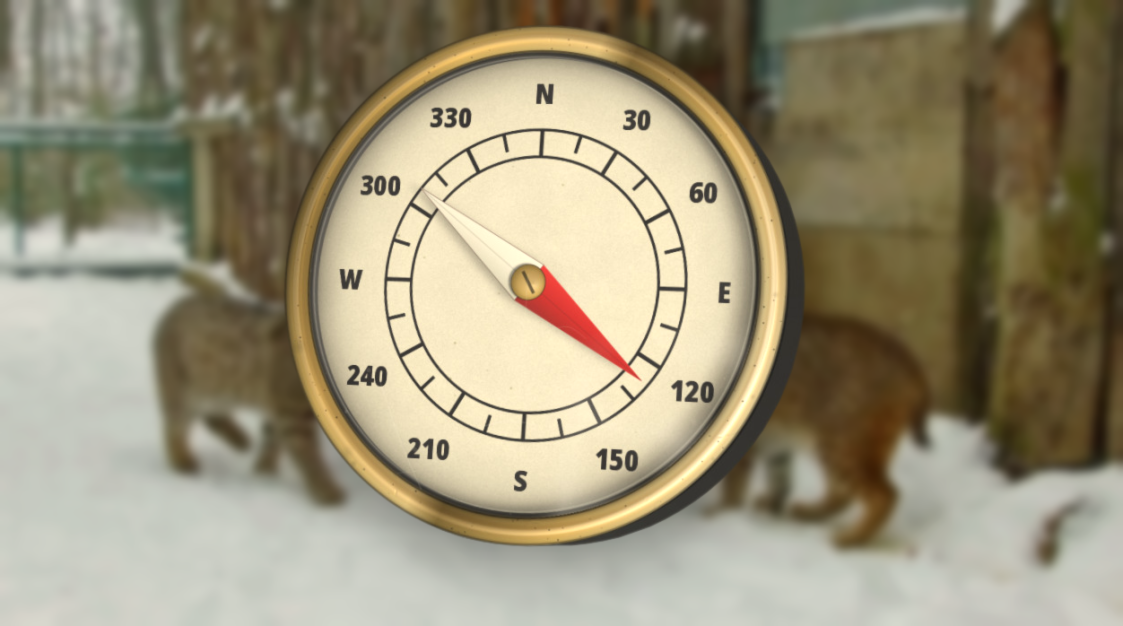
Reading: 127.5 °
